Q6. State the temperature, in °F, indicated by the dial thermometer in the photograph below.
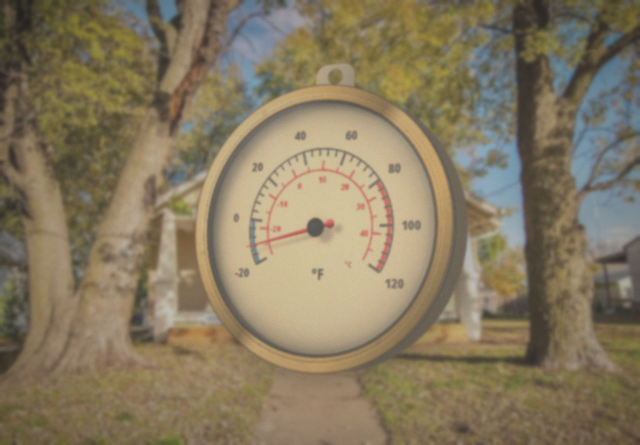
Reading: -12 °F
